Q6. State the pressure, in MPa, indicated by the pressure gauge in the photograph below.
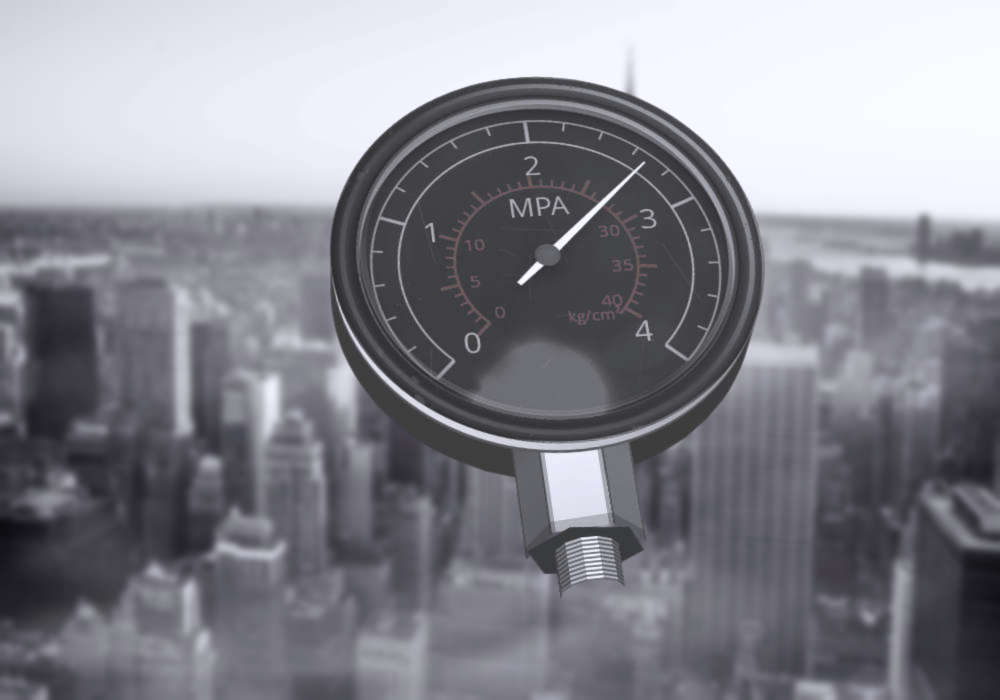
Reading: 2.7 MPa
